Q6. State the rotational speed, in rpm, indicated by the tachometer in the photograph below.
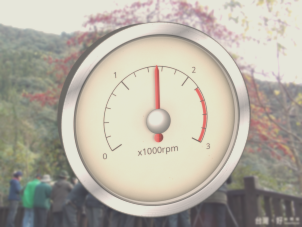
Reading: 1500 rpm
